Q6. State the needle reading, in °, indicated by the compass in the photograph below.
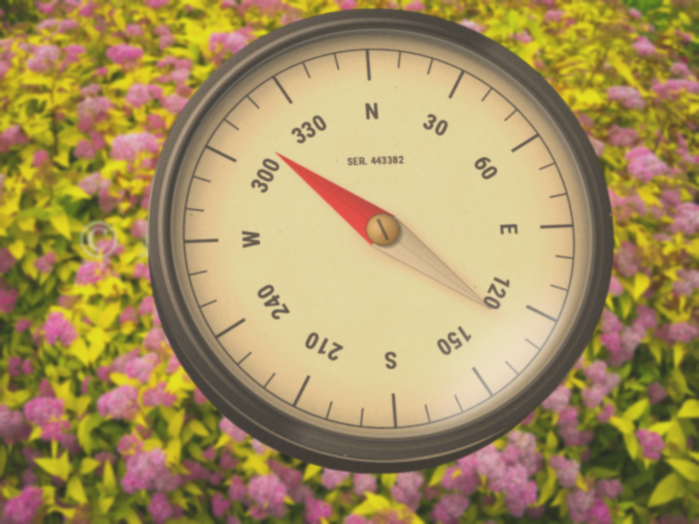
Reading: 310 °
